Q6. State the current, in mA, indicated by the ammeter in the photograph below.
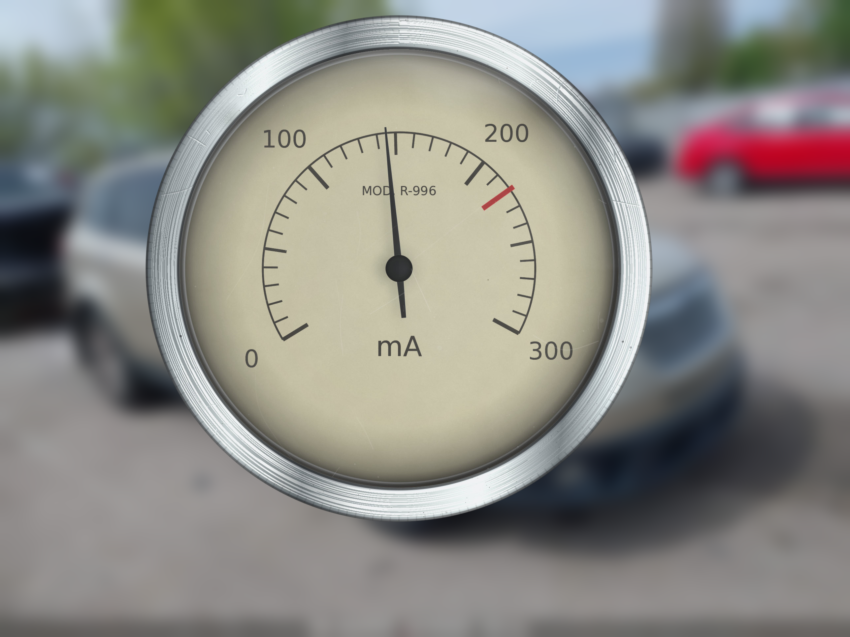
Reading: 145 mA
